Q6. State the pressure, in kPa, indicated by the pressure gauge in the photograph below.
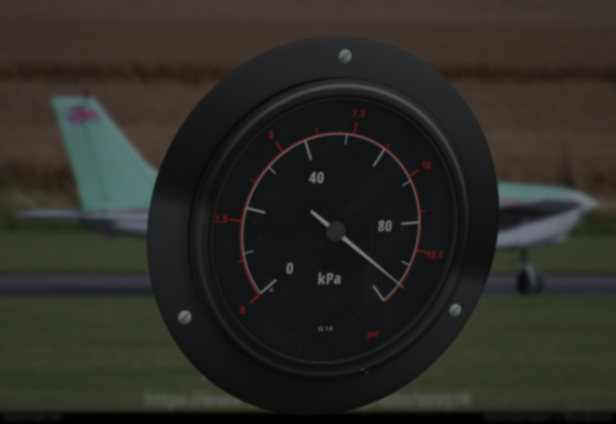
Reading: 95 kPa
